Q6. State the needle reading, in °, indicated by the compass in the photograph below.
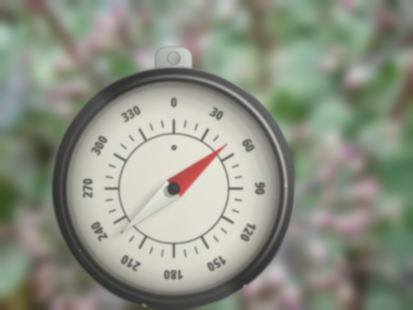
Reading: 50 °
